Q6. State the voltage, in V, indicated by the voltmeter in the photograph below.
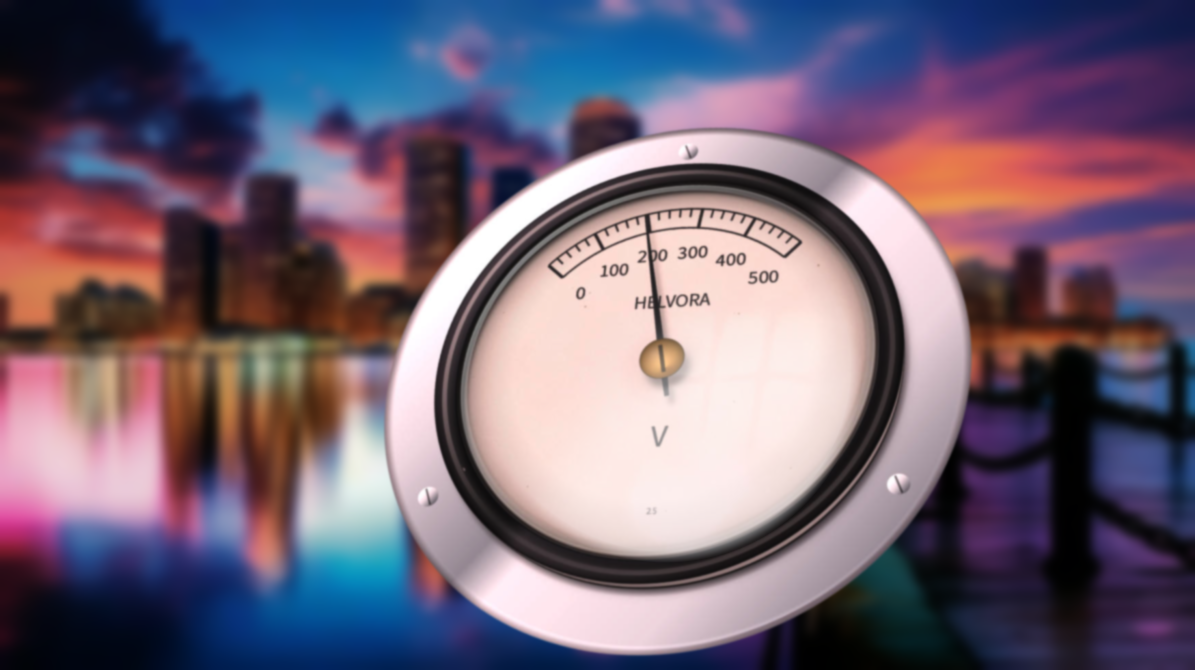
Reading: 200 V
